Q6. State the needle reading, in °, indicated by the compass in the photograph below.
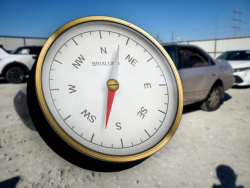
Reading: 200 °
